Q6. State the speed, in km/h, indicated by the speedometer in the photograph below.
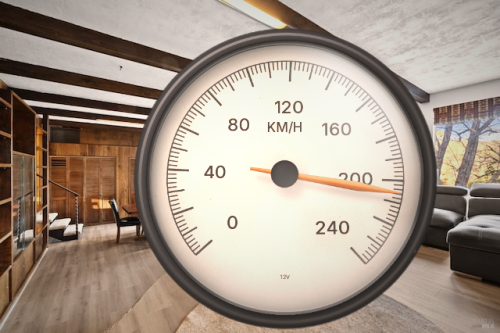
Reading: 206 km/h
